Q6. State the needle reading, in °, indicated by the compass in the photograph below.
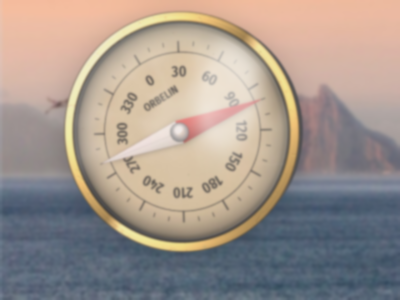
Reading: 100 °
